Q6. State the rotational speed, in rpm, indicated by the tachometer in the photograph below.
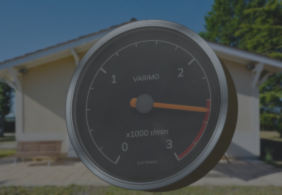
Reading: 2500 rpm
